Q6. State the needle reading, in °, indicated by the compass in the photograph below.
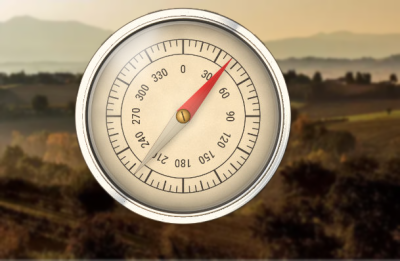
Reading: 40 °
